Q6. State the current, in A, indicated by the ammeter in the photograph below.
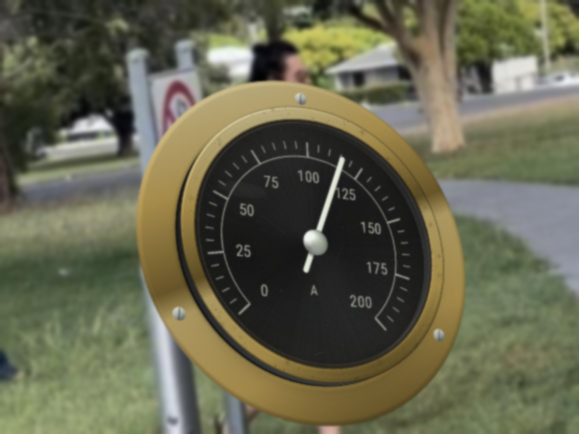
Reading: 115 A
